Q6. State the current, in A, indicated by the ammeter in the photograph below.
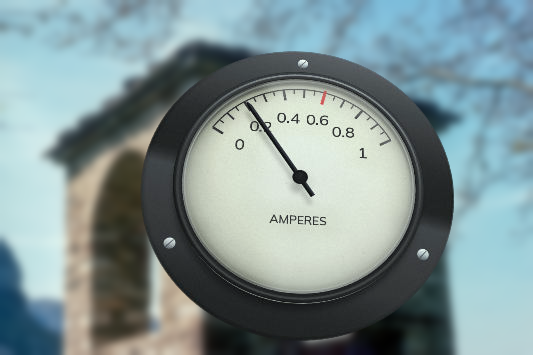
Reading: 0.2 A
